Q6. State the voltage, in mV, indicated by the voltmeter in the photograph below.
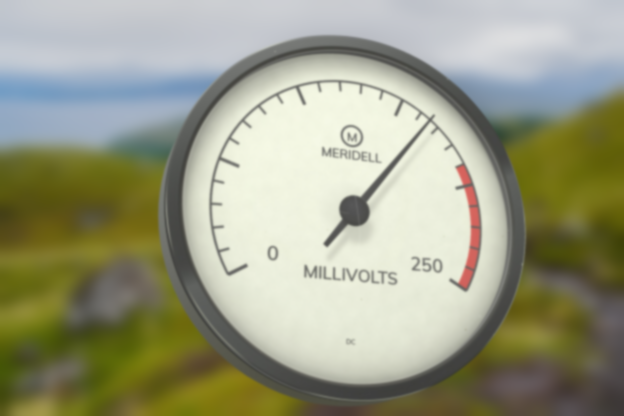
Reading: 165 mV
